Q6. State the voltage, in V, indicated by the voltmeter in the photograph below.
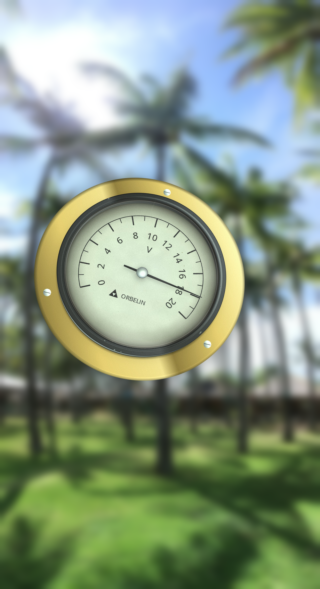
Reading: 18 V
